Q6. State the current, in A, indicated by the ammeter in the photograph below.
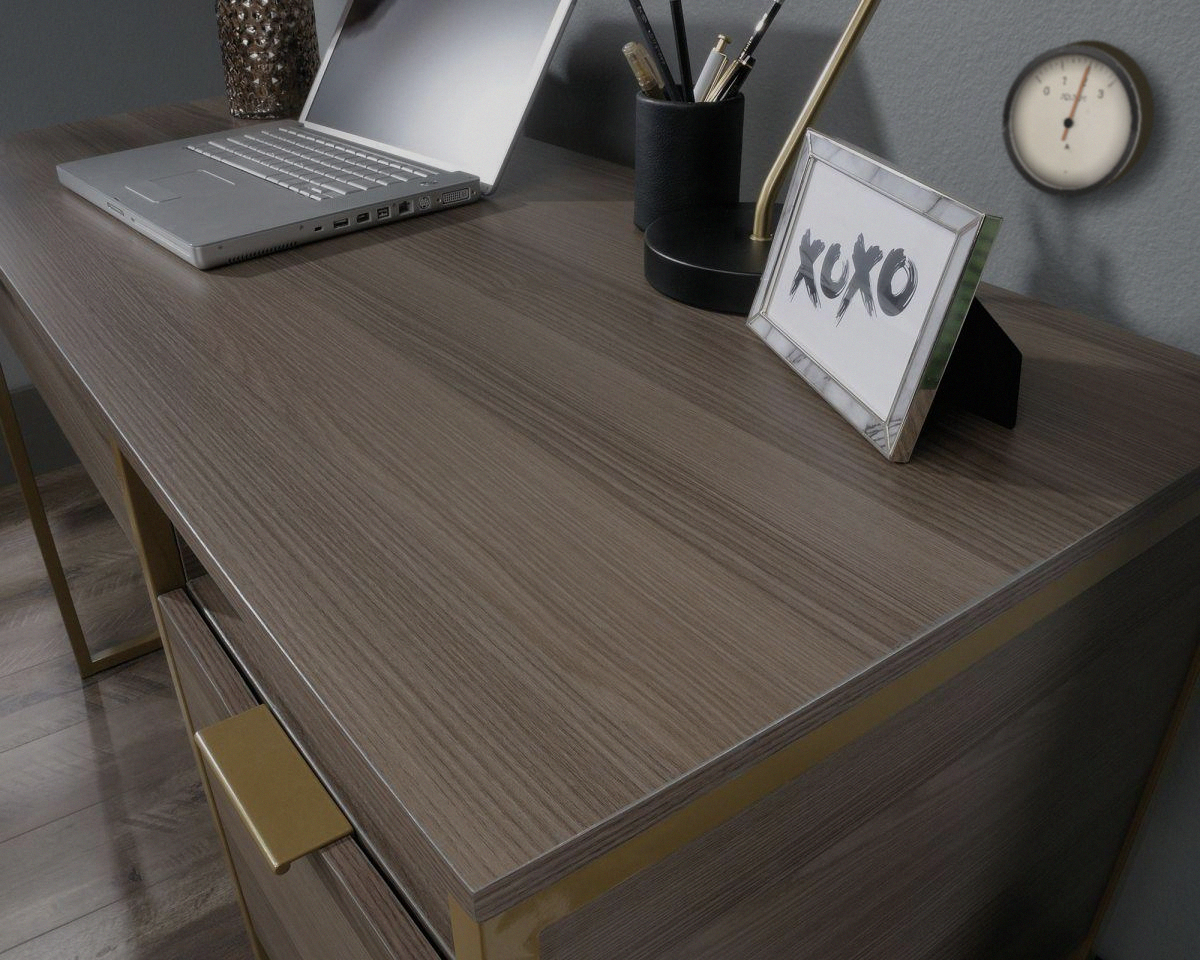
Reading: 2 A
